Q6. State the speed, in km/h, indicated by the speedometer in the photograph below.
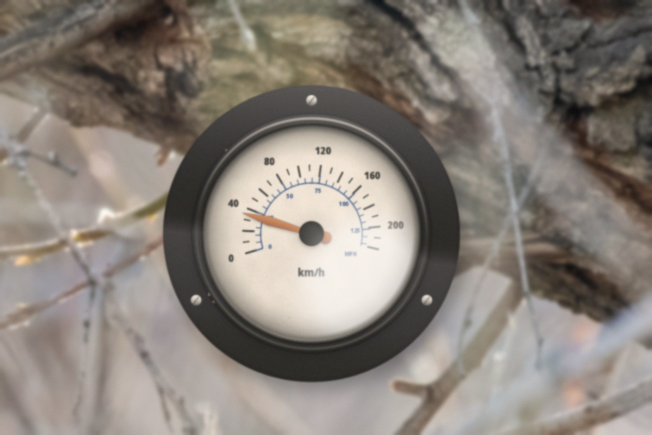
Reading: 35 km/h
